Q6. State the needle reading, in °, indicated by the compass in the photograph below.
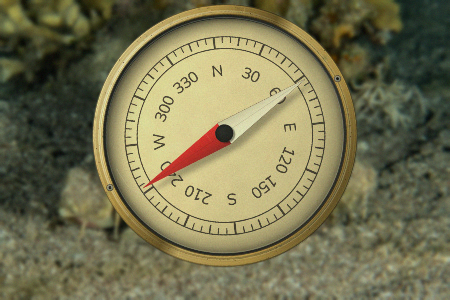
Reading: 242.5 °
